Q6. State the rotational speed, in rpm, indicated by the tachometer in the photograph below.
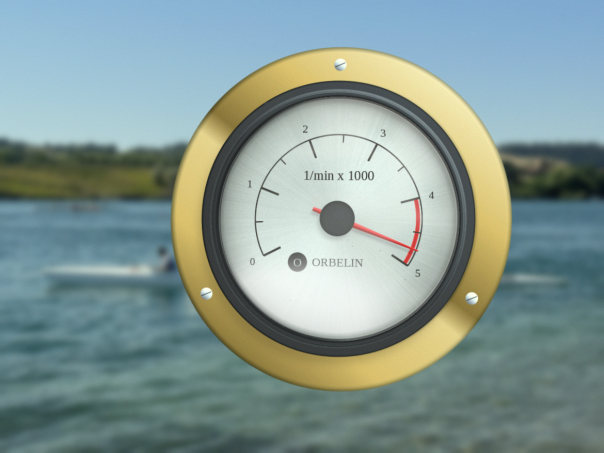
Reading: 4750 rpm
